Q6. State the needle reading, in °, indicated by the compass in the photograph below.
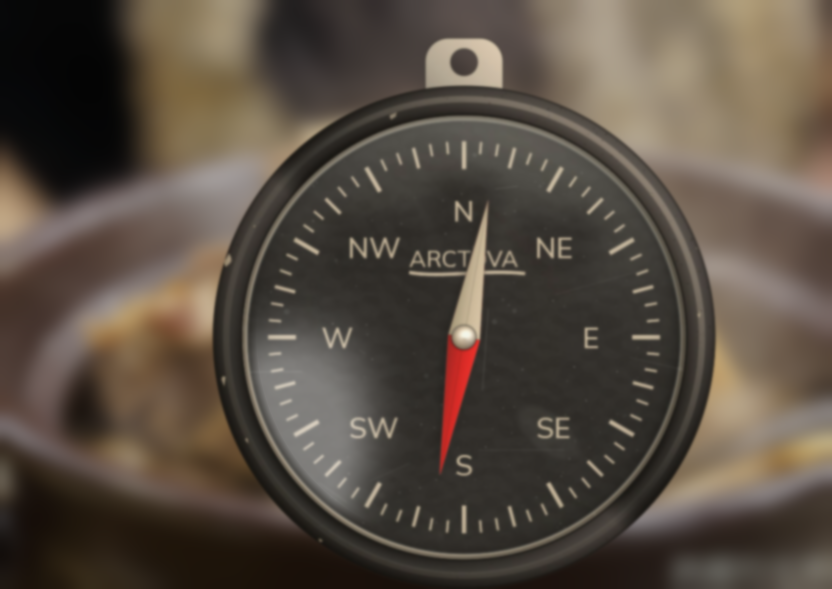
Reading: 190 °
